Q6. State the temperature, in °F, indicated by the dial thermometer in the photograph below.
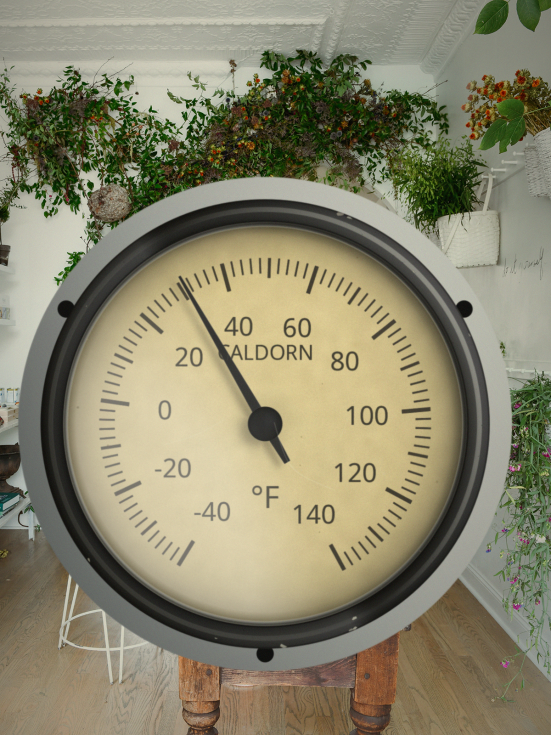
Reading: 31 °F
